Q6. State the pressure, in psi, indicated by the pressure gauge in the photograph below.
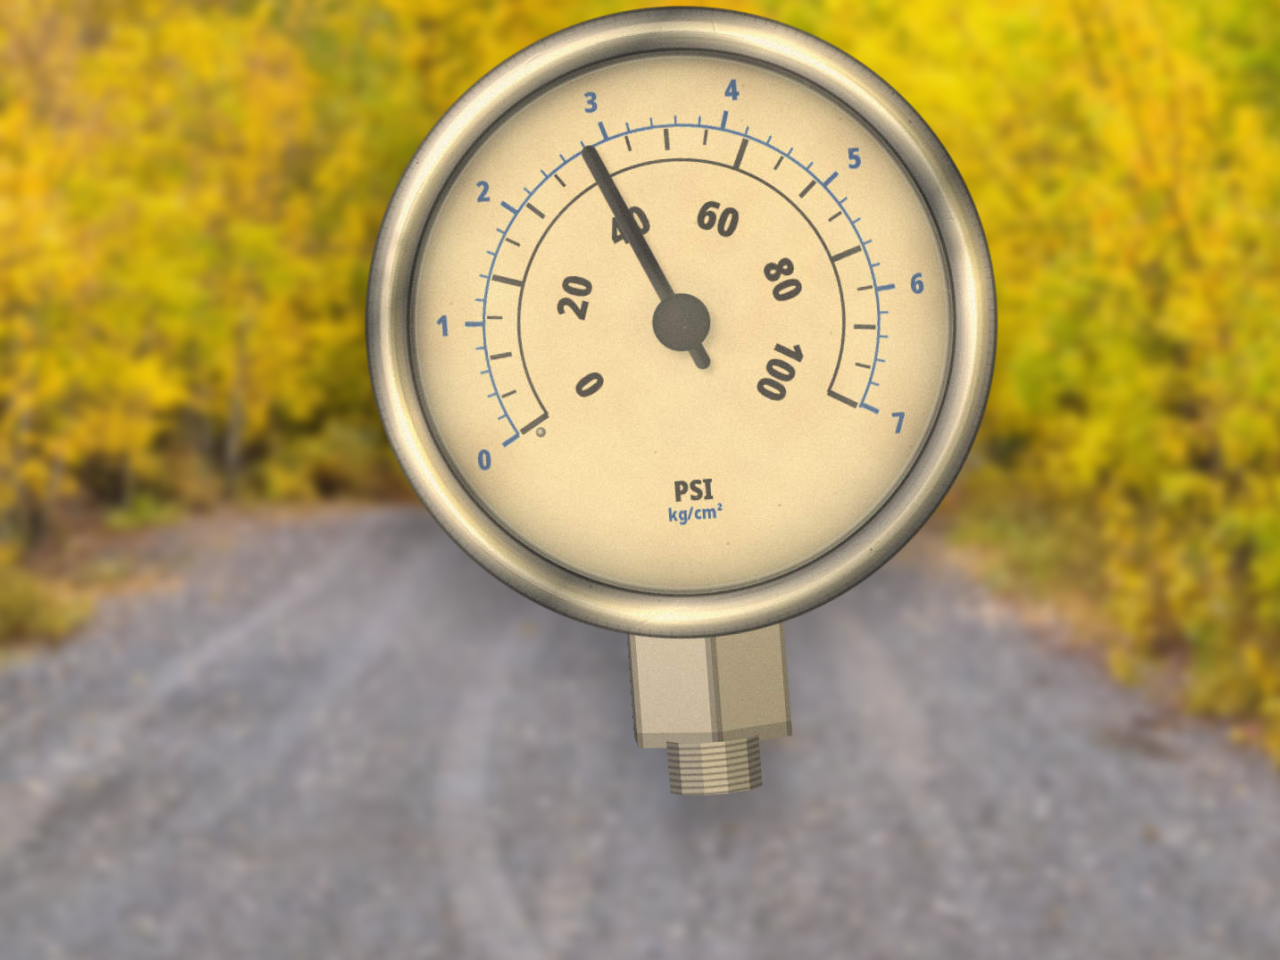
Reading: 40 psi
